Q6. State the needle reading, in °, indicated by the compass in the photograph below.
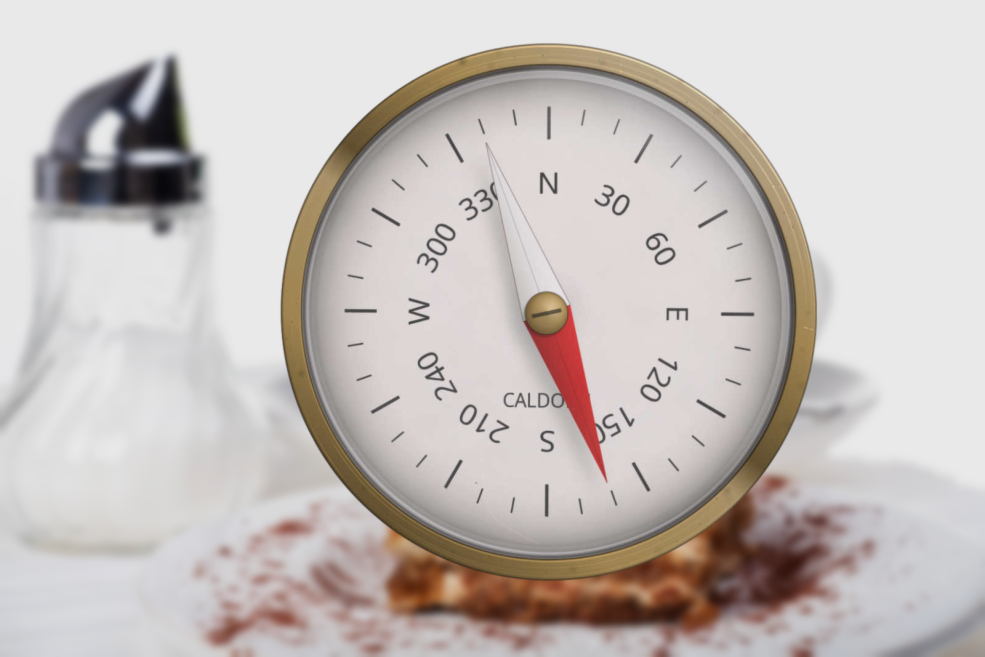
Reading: 160 °
